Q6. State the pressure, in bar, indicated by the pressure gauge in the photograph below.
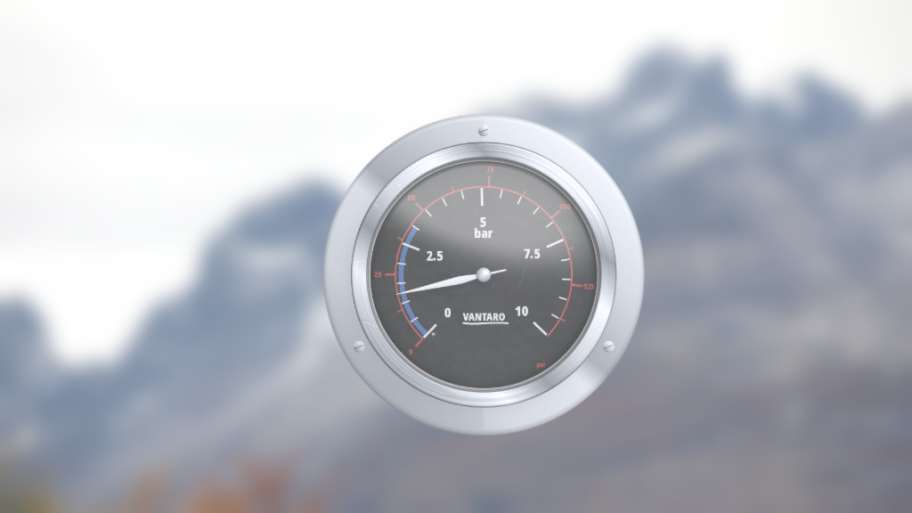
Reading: 1.25 bar
